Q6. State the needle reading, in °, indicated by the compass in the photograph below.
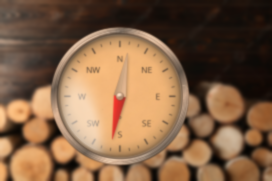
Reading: 190 °
